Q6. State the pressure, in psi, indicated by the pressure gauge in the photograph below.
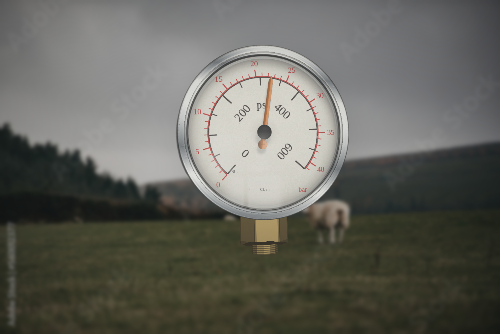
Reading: 325 psi
